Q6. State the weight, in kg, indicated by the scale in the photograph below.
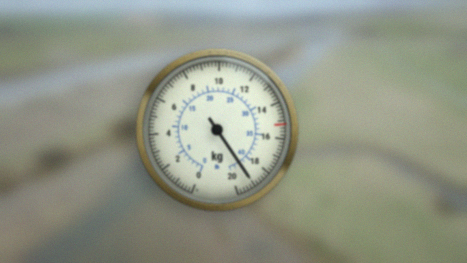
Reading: 19 kg
